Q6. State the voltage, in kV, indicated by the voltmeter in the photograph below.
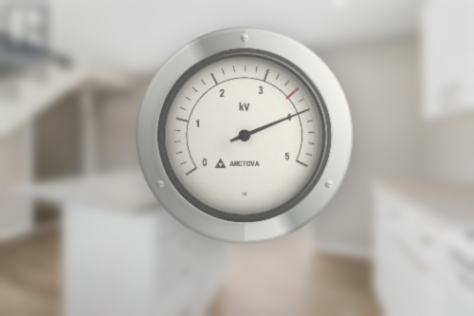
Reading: 4 kV
